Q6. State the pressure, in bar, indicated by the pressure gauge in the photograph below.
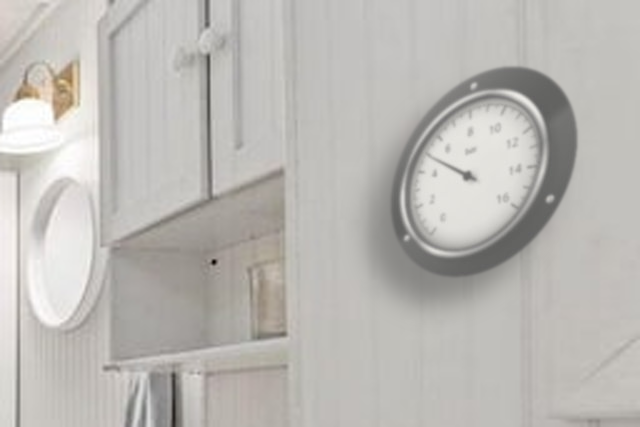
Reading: 5 bar
